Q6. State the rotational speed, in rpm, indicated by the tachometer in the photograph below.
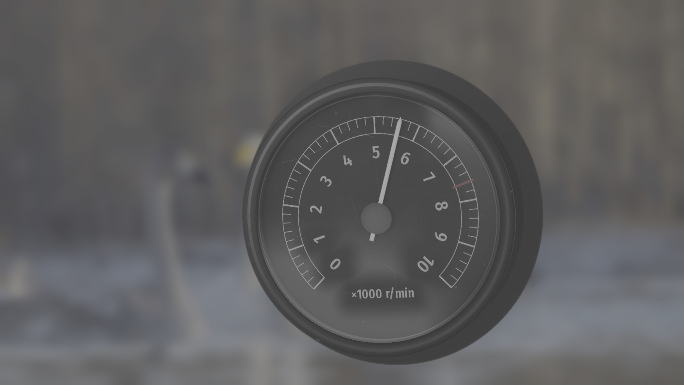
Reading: 5600 rpm
